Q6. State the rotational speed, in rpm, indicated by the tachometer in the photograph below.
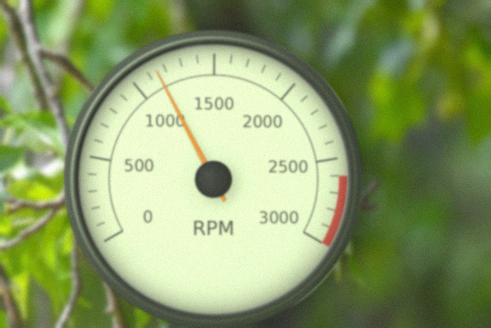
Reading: 1150 rpm
